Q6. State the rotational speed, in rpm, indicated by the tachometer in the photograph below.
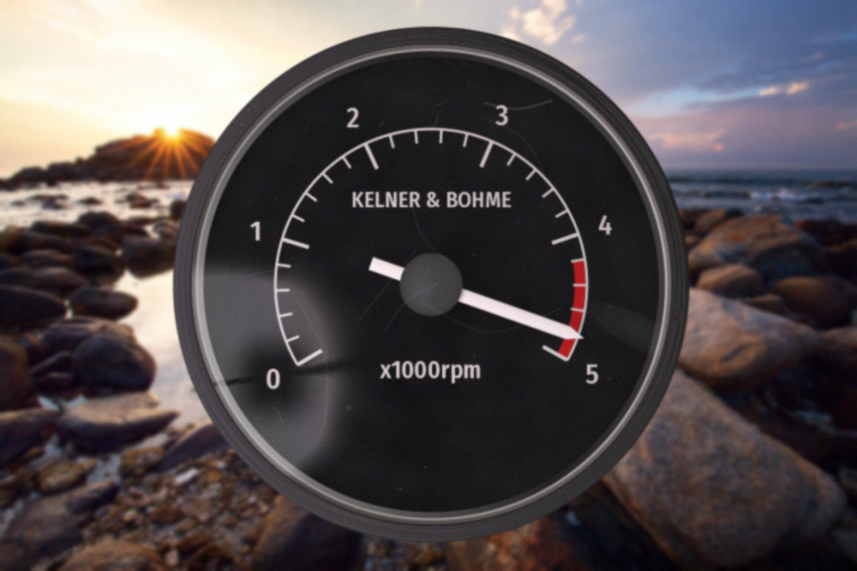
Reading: 4800 rpm
